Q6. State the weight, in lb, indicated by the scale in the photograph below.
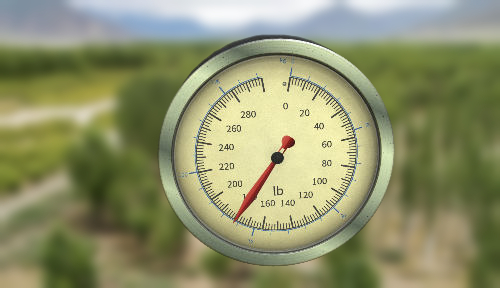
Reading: 180 lb
